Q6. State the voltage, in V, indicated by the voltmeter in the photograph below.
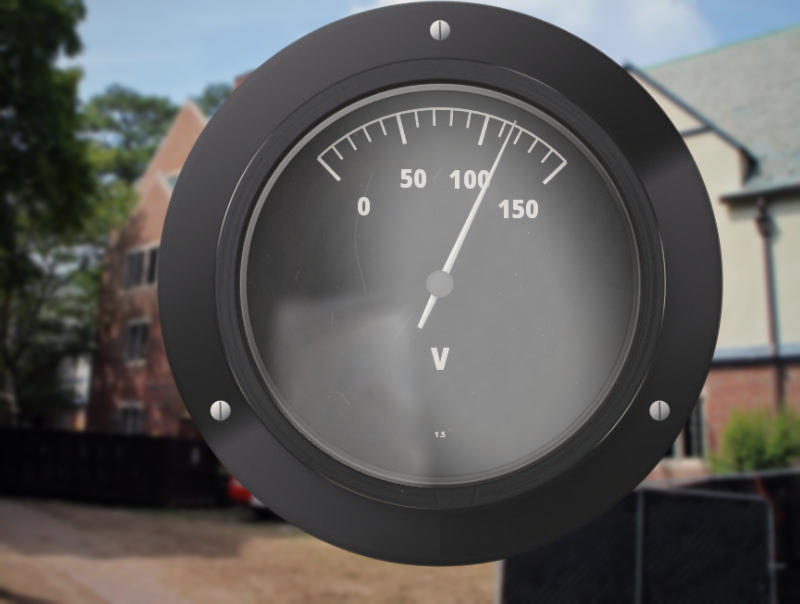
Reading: 115 V
